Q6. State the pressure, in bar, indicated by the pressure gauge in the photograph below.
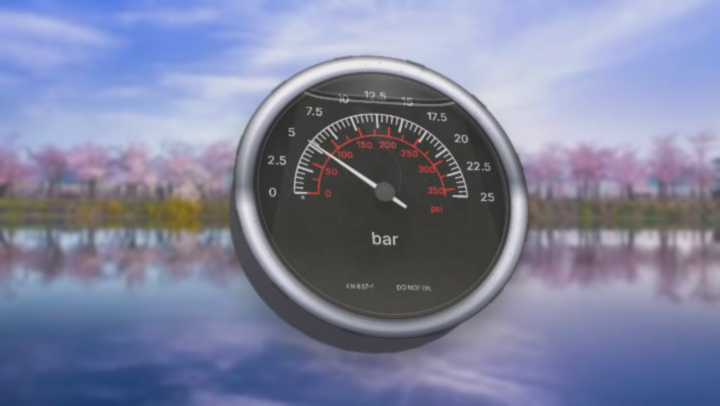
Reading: 5 bar
